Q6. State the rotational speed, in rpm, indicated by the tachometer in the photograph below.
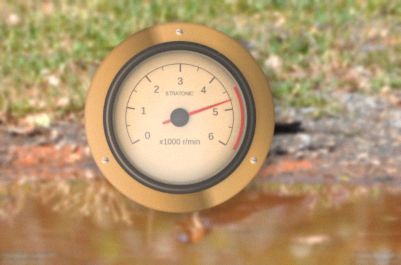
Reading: 4750 rpm
